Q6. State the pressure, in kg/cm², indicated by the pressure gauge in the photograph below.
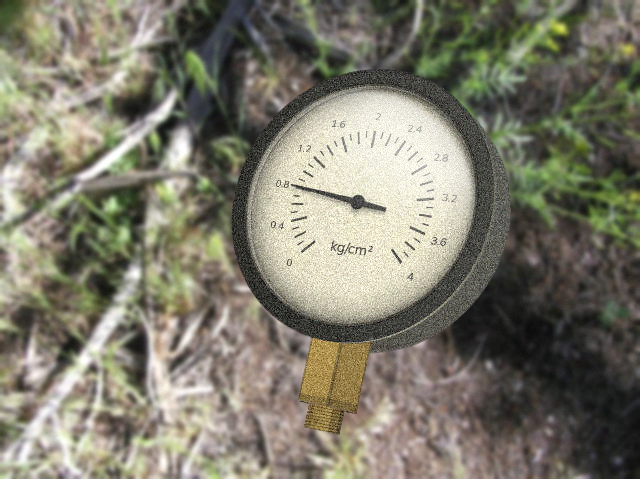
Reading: 0.8 kg/cm²
